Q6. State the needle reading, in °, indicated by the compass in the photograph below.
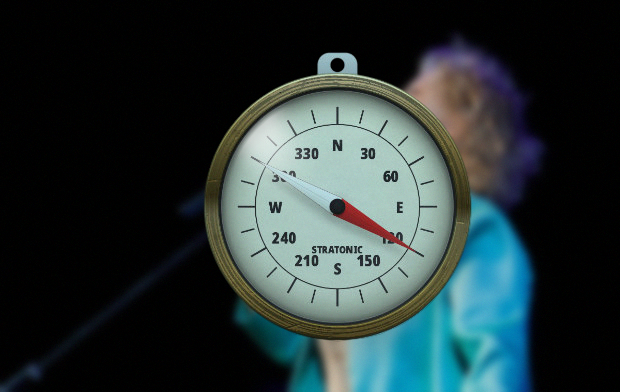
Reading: 120 °
